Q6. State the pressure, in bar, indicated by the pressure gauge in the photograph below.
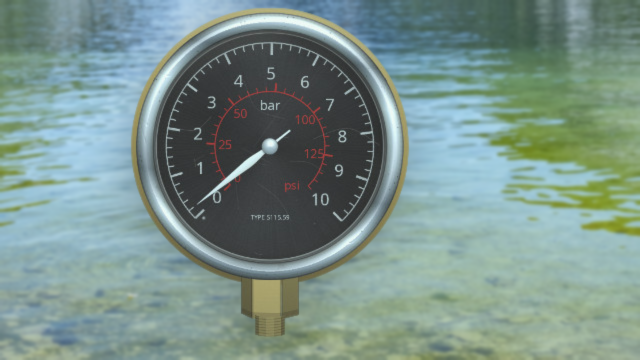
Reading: 0.2 bar
